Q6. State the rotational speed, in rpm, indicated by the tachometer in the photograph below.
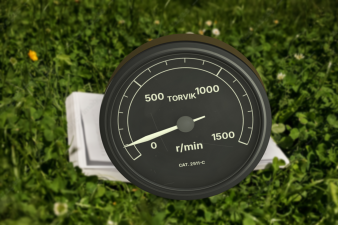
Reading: 100 rpm
